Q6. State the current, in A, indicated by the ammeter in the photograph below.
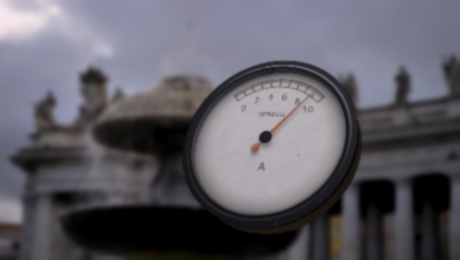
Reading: 9 A
